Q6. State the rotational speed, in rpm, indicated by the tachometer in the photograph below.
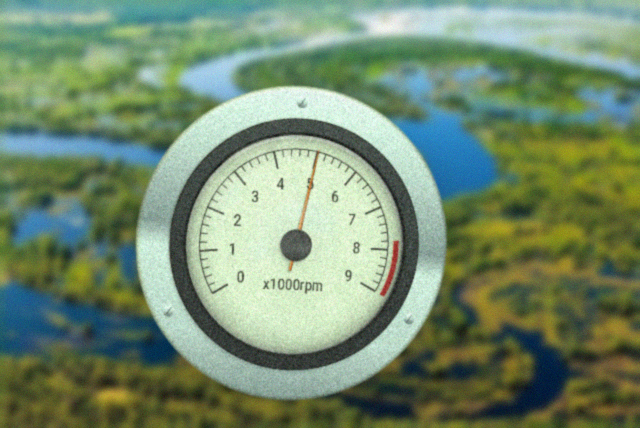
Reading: 5000 rpm
